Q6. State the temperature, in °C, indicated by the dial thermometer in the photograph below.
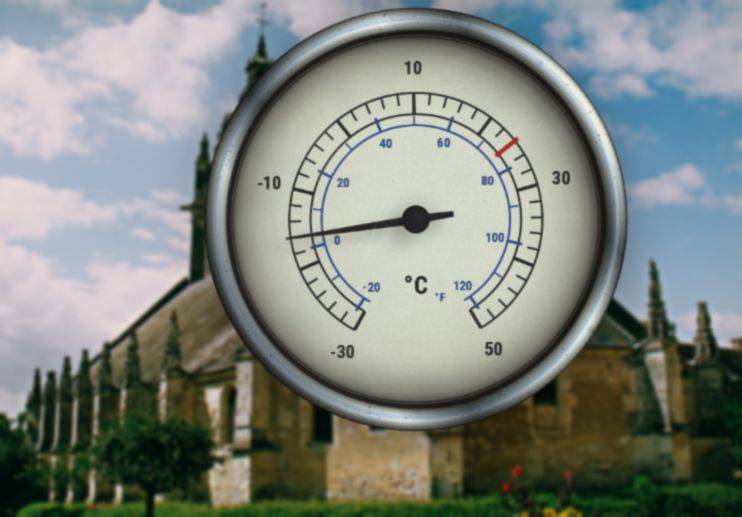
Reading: -16 °C
